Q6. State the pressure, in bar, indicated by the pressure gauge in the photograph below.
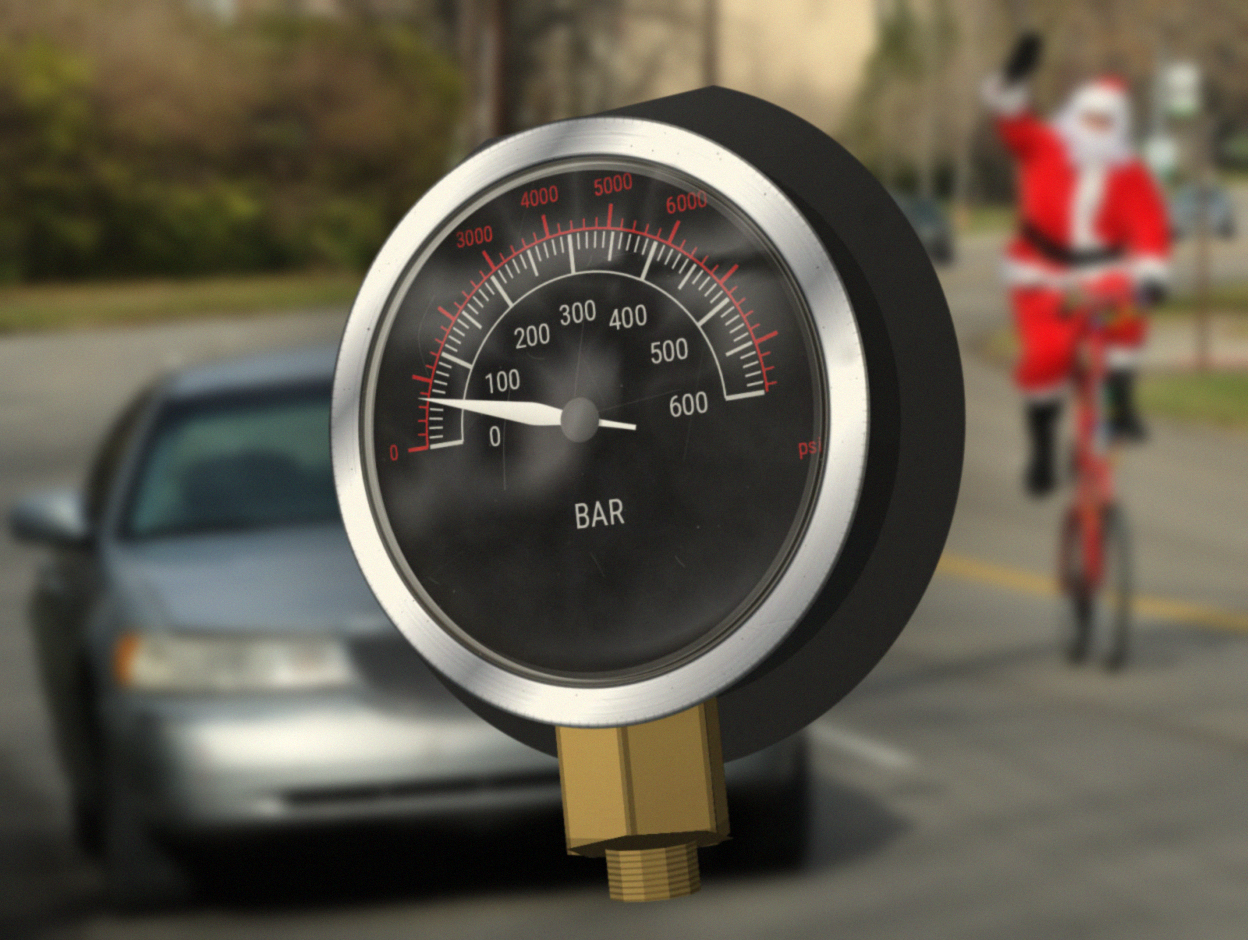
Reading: 50 bar
